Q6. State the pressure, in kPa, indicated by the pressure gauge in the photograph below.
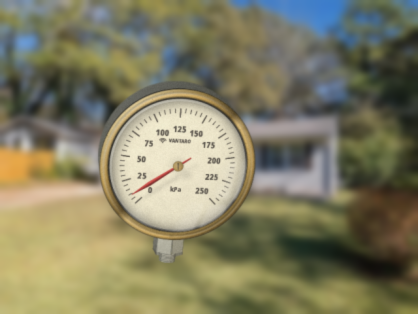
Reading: 10 kPa
